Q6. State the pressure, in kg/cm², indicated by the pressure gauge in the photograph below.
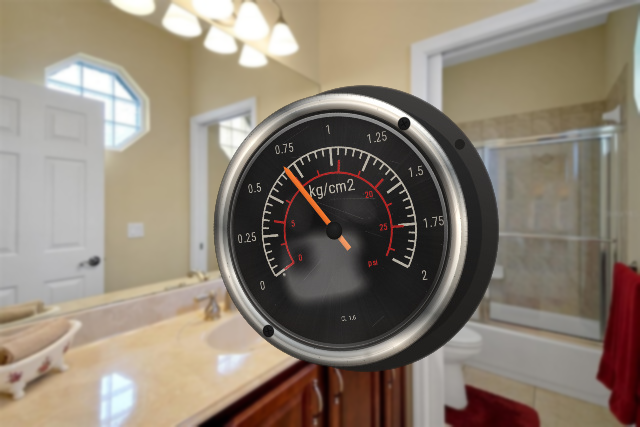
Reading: 0.7 kg/cm²
